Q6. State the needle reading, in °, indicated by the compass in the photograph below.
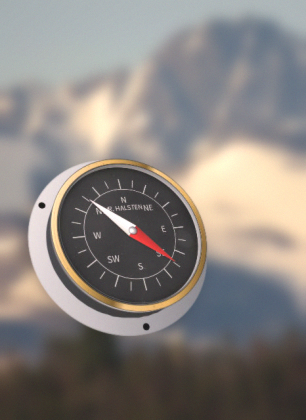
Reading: 135 °
